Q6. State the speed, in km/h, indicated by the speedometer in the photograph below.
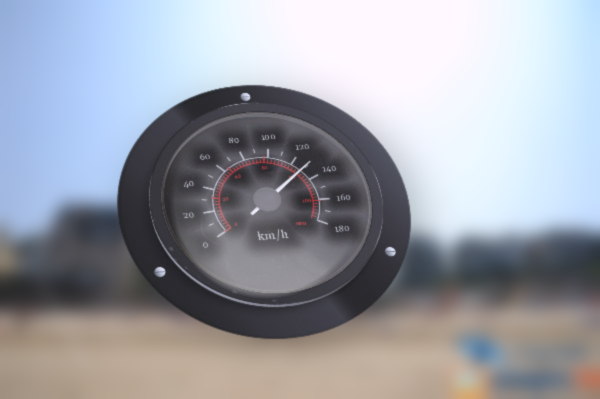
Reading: 130 km/h
